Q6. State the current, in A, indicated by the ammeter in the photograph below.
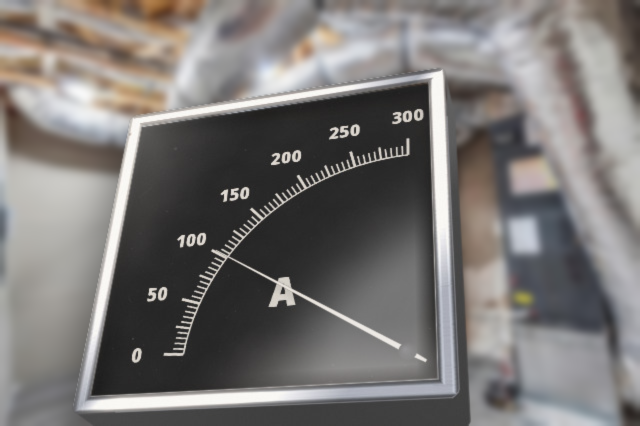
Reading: 100 A
